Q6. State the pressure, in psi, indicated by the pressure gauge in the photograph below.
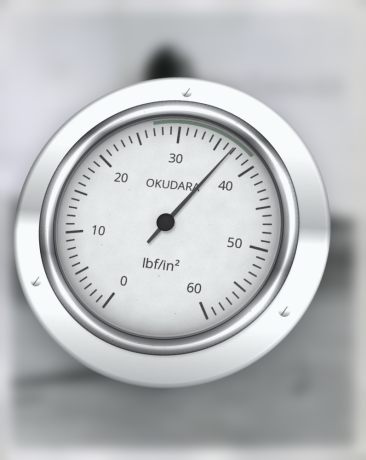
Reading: 37 psi
